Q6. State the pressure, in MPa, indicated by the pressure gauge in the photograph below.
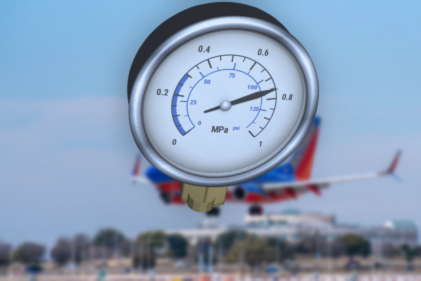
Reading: 0.75 MPa
